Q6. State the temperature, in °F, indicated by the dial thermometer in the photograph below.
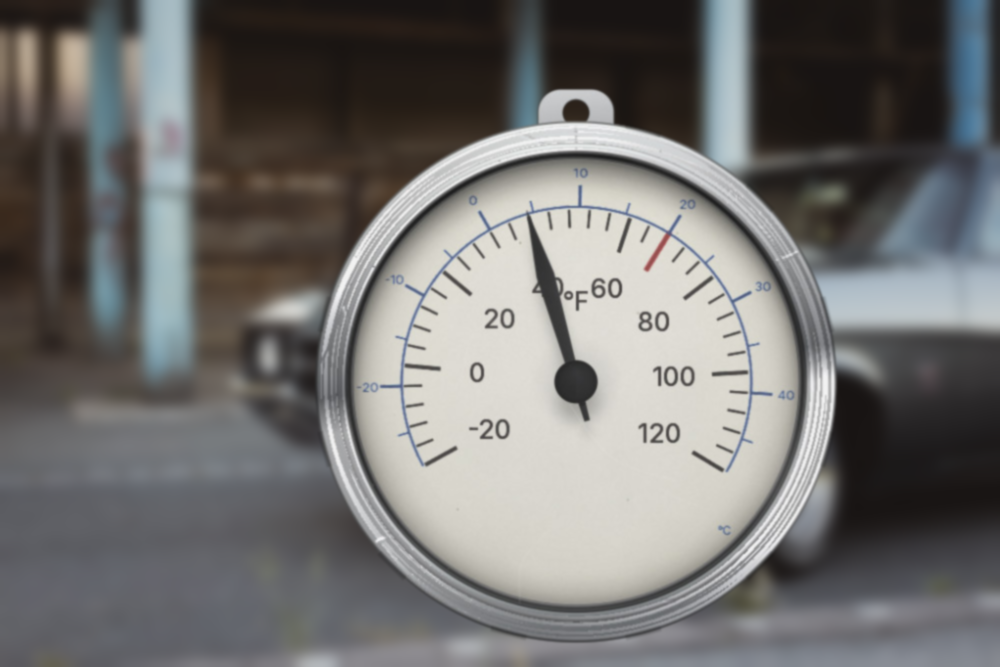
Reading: 40 °F
